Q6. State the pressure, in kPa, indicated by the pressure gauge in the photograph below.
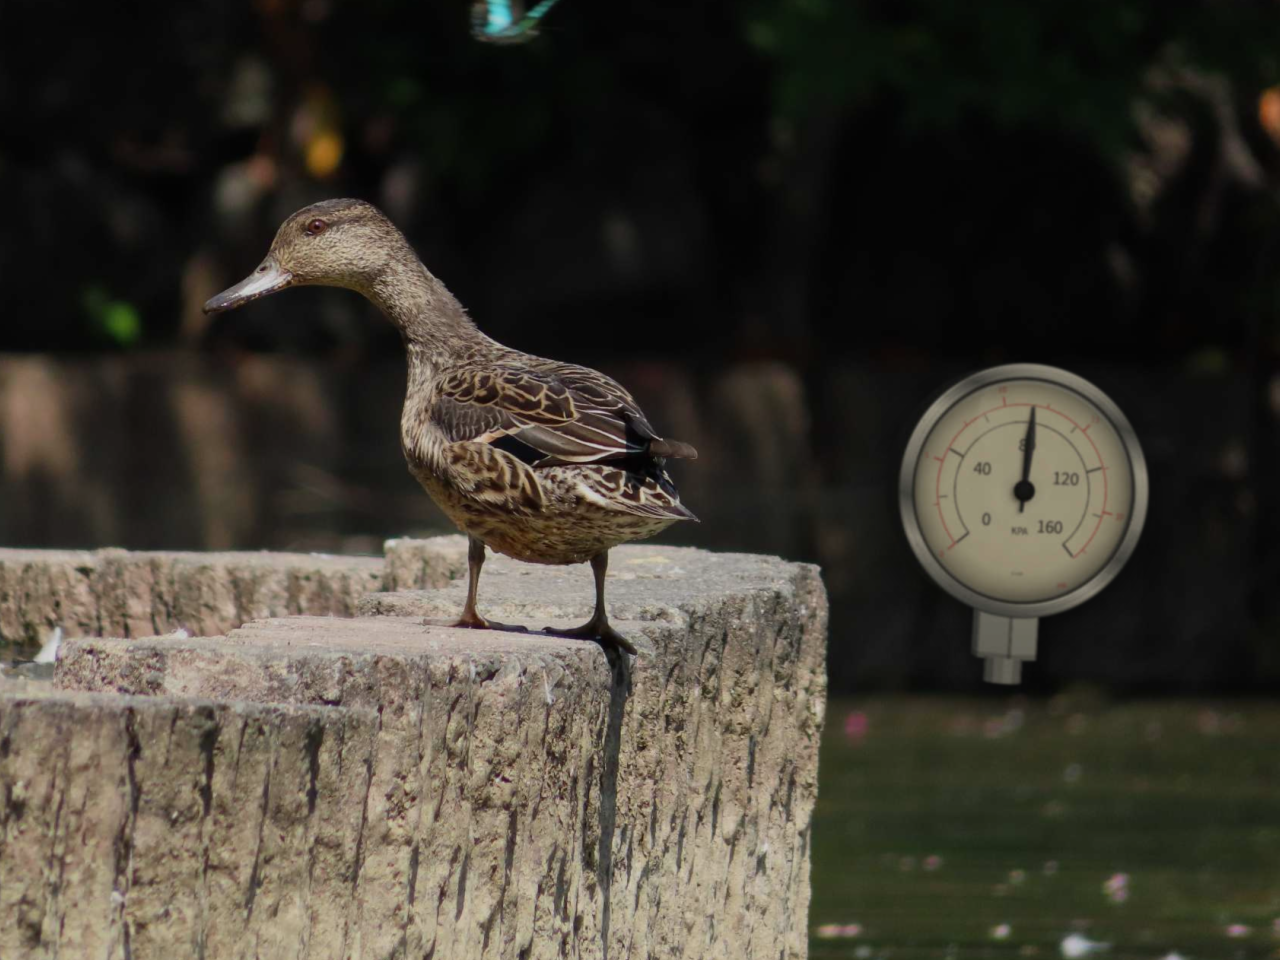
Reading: 80 kPa
